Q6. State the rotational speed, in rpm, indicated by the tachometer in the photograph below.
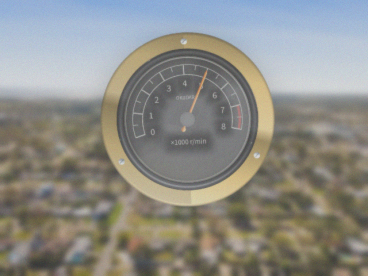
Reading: 5000 rpm
